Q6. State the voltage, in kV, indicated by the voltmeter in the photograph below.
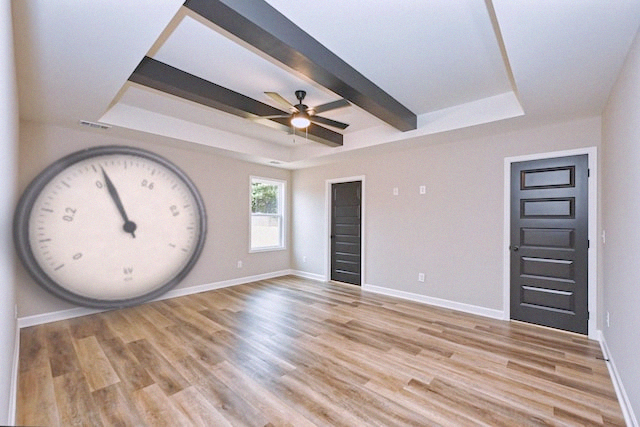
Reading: 0.42 kV
